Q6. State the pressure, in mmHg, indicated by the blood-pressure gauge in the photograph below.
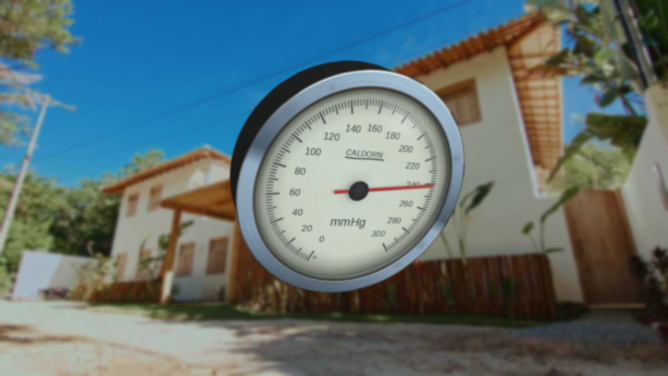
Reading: 240 mmHg
